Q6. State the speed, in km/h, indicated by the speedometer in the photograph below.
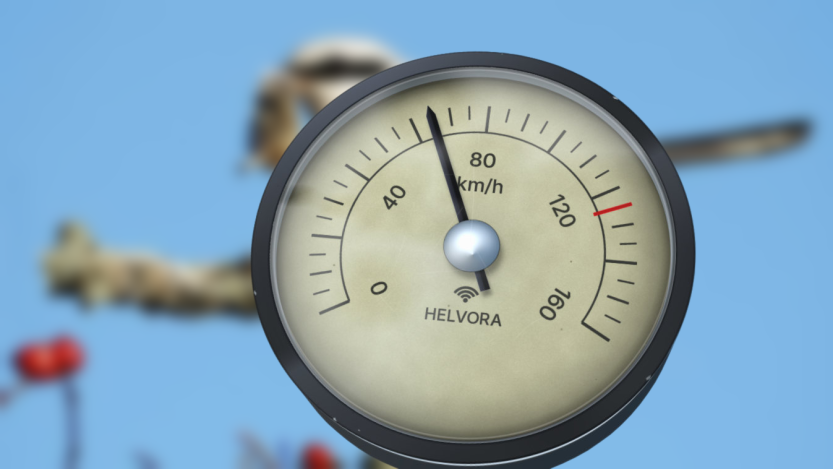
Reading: 65 km/h
